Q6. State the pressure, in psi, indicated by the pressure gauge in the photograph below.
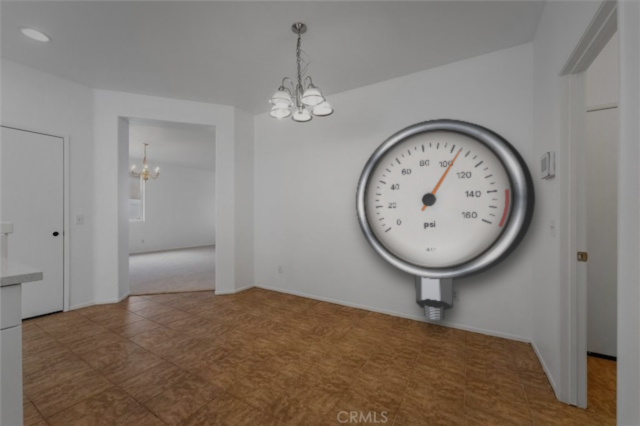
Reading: 105 psi
